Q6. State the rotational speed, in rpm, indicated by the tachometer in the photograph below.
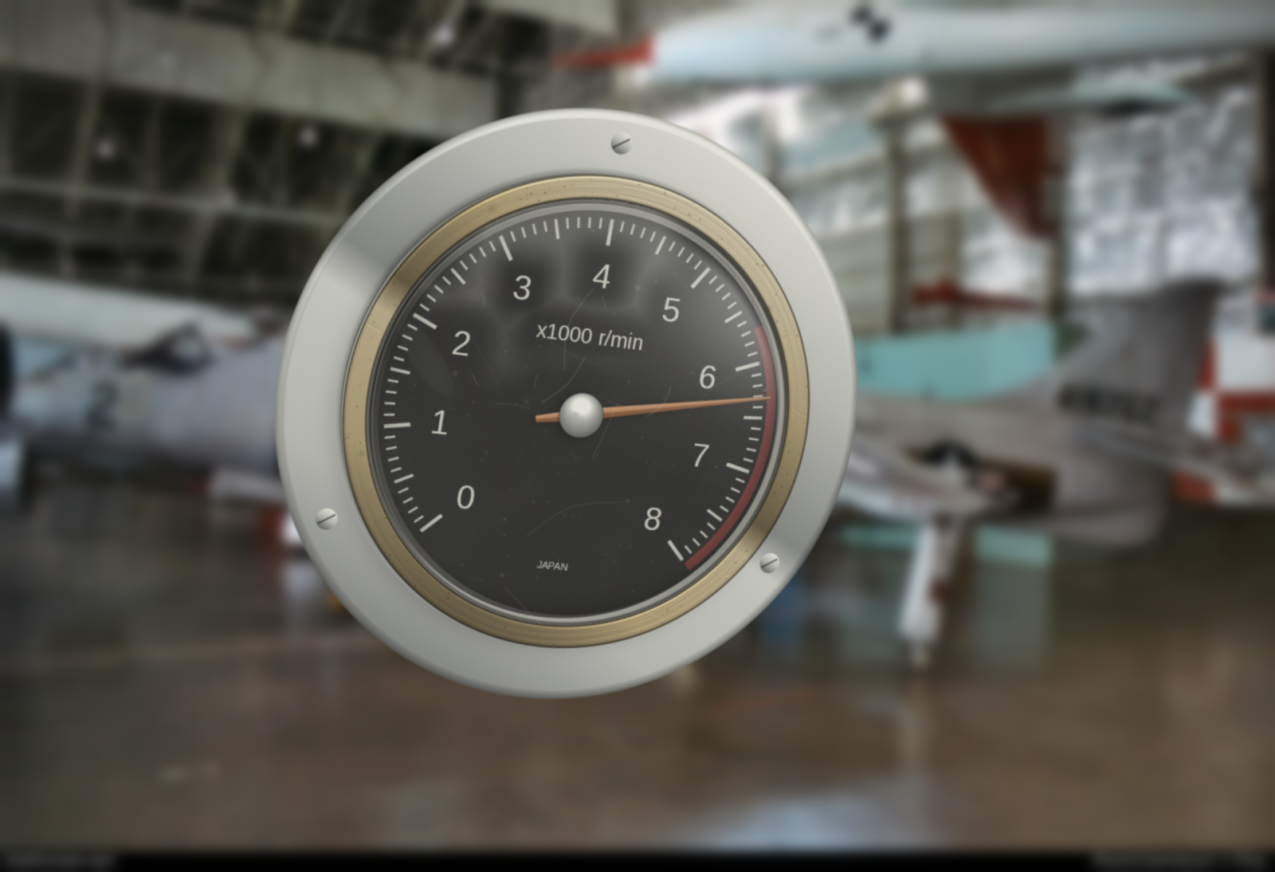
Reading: 6300 rpm
